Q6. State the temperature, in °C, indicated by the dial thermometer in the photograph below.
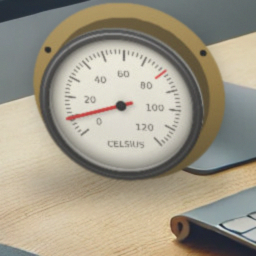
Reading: 10 °C
